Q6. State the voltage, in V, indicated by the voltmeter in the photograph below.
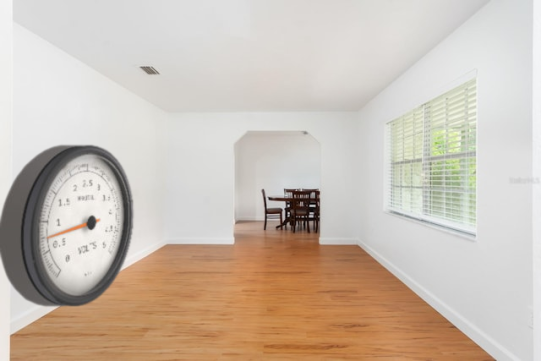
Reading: 0.75 V
